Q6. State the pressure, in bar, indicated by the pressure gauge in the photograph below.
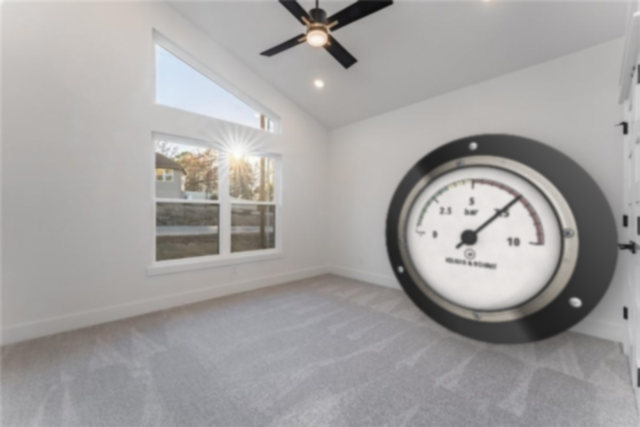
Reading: 7.5 bar
